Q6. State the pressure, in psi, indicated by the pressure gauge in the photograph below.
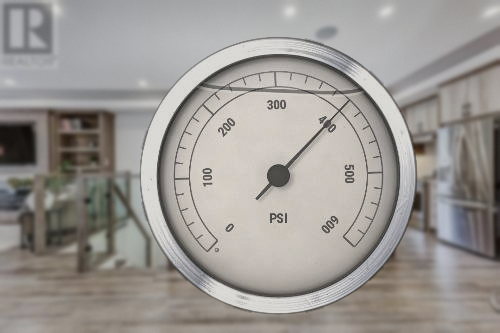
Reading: 400 psi
